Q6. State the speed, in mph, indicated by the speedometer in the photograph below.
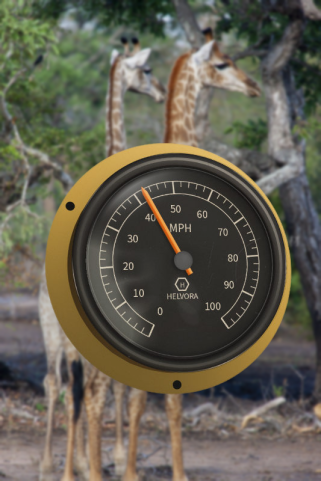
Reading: 42 mph
